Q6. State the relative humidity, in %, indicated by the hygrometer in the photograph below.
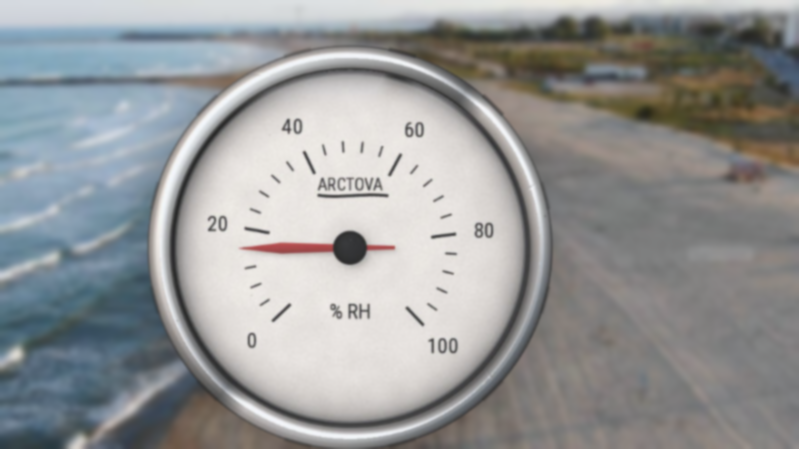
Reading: 16 %
